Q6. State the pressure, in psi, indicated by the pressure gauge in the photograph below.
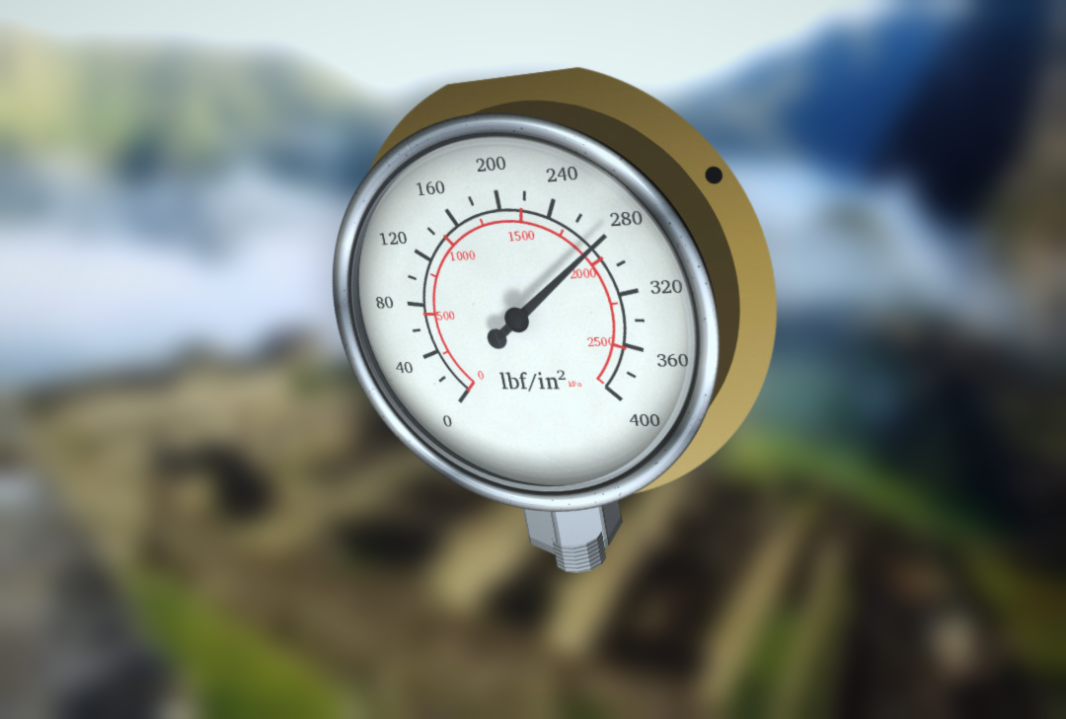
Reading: 280 psi
